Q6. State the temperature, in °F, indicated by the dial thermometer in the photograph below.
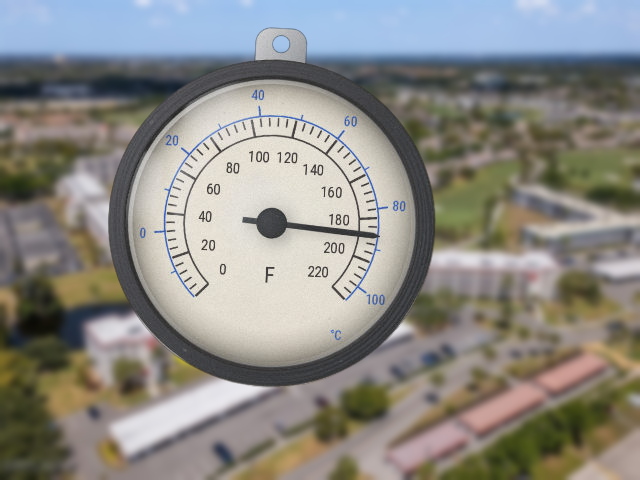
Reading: 188 °F
